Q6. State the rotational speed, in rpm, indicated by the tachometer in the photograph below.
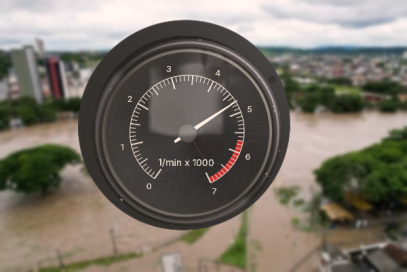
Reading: 4700 rpm
